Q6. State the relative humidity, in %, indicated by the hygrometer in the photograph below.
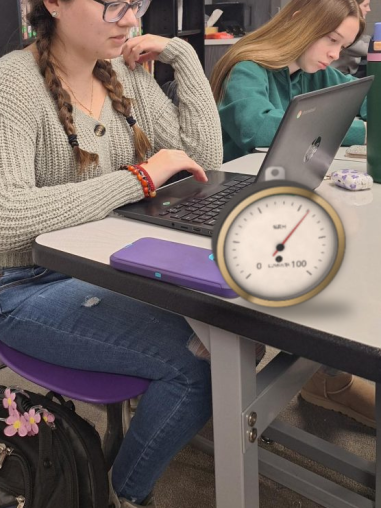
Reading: 64 %
